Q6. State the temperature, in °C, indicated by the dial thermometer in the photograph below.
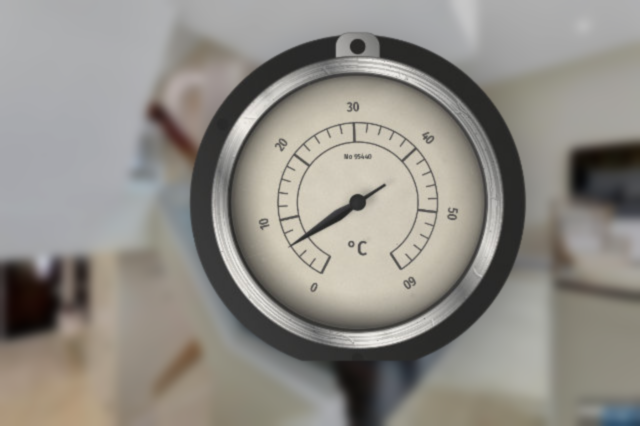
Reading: 6 °C
